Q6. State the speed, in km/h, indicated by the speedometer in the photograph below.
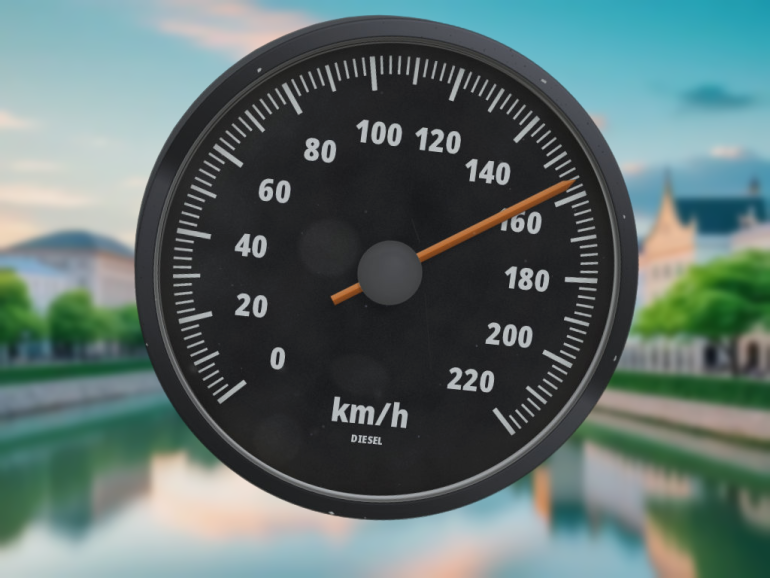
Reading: 156 km/h
